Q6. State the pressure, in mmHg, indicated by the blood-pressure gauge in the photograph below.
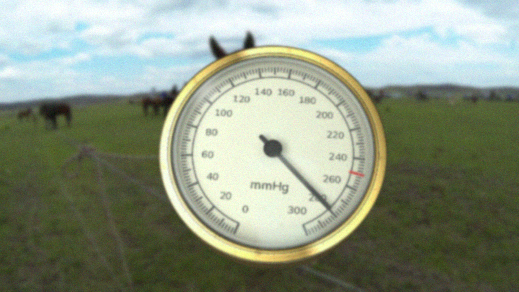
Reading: 280 mmHg
